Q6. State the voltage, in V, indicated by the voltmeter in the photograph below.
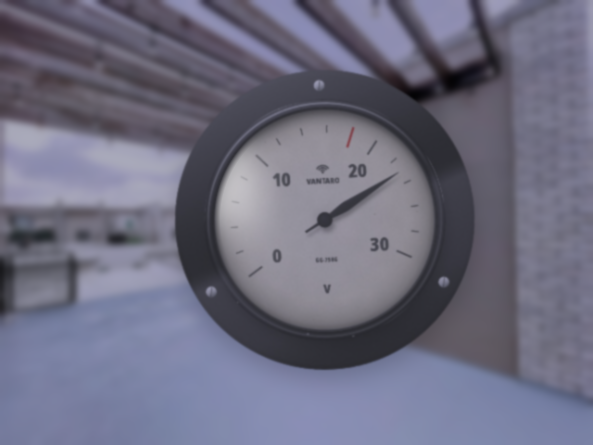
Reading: 23 V
